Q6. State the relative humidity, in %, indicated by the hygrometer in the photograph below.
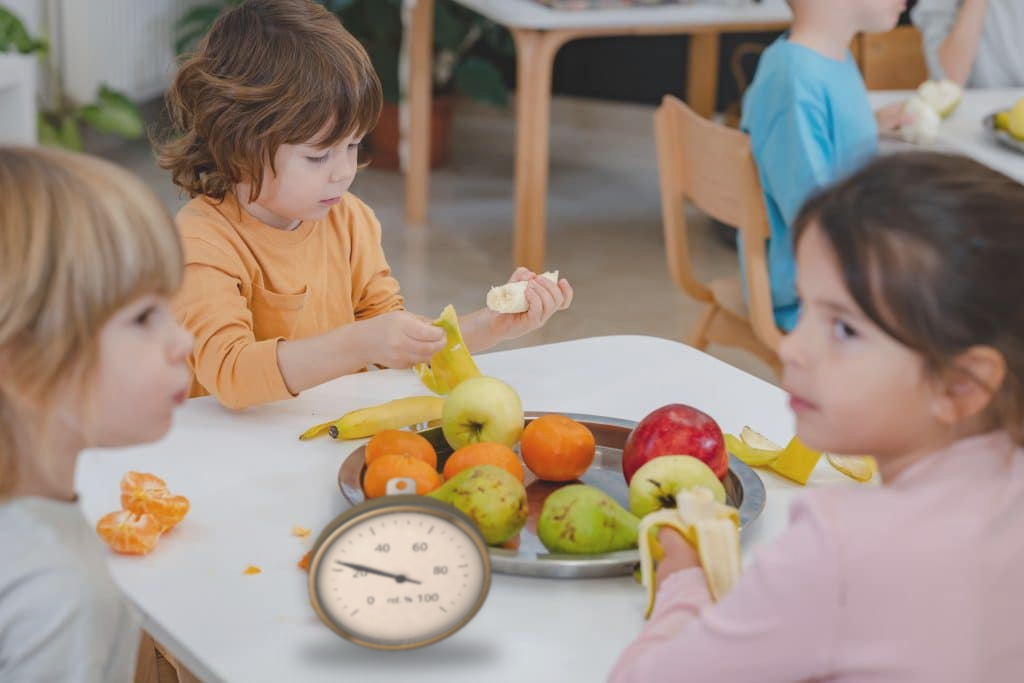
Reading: 24 %
